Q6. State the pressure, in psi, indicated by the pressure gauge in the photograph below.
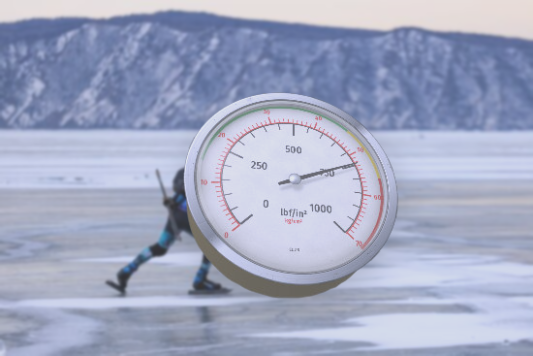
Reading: 750 psi
